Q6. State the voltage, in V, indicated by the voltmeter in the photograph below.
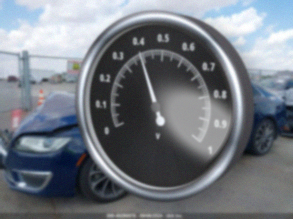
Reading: 0.4 V
